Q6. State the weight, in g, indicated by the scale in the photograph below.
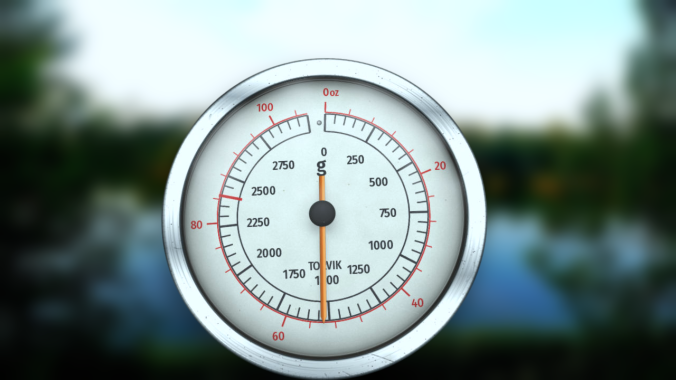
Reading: 1525 g
